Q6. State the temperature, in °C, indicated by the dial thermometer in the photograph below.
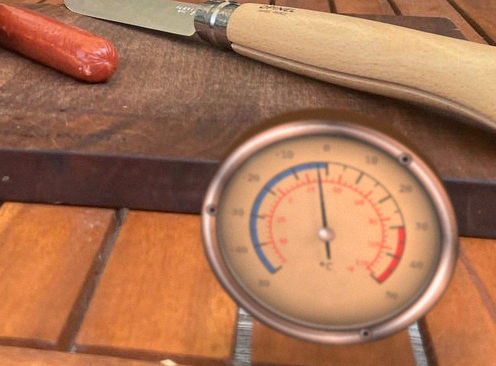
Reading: -2.5 °C
